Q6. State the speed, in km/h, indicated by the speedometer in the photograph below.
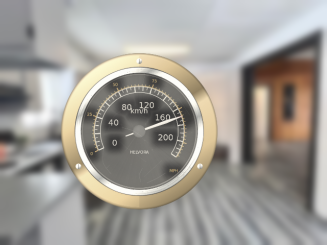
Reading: 170 km/h
